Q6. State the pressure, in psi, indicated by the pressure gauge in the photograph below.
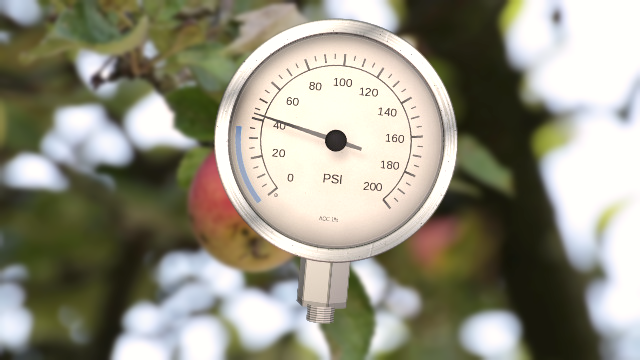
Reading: 42.5 psi
